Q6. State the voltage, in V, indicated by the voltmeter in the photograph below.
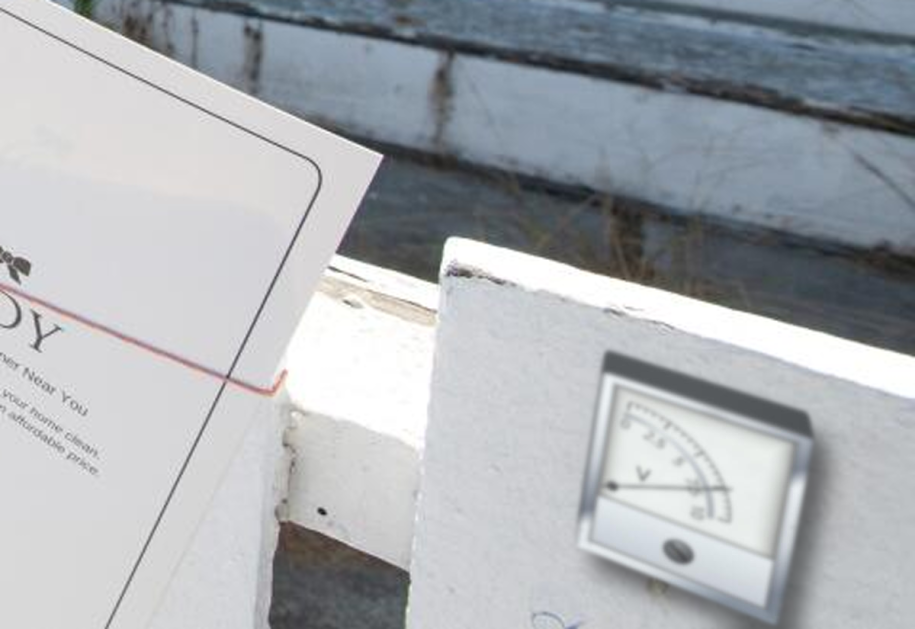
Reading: 7.5 V
